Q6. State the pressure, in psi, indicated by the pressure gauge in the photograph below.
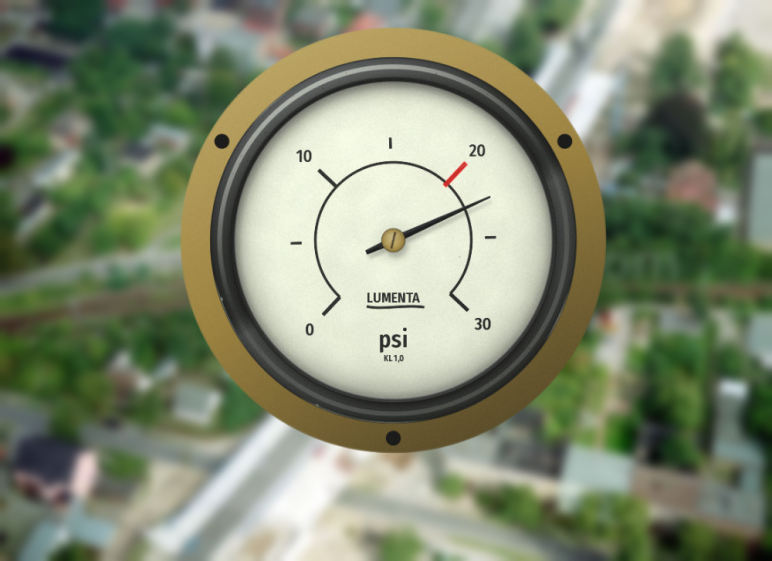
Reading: 22.5 psi
